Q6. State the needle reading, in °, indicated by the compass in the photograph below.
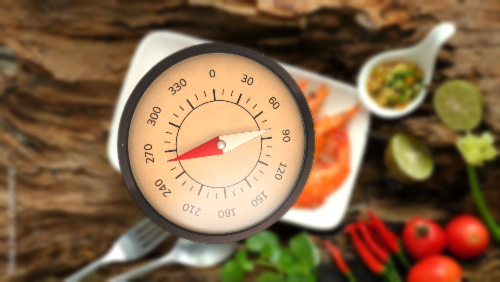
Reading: 260 °
